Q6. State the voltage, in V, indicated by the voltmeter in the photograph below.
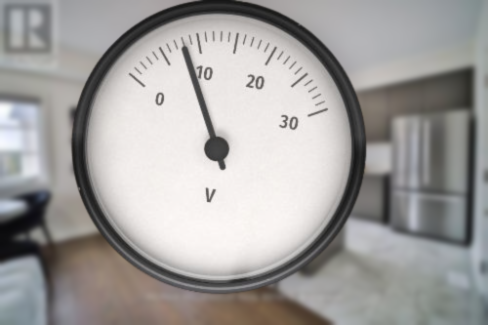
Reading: 8 V
